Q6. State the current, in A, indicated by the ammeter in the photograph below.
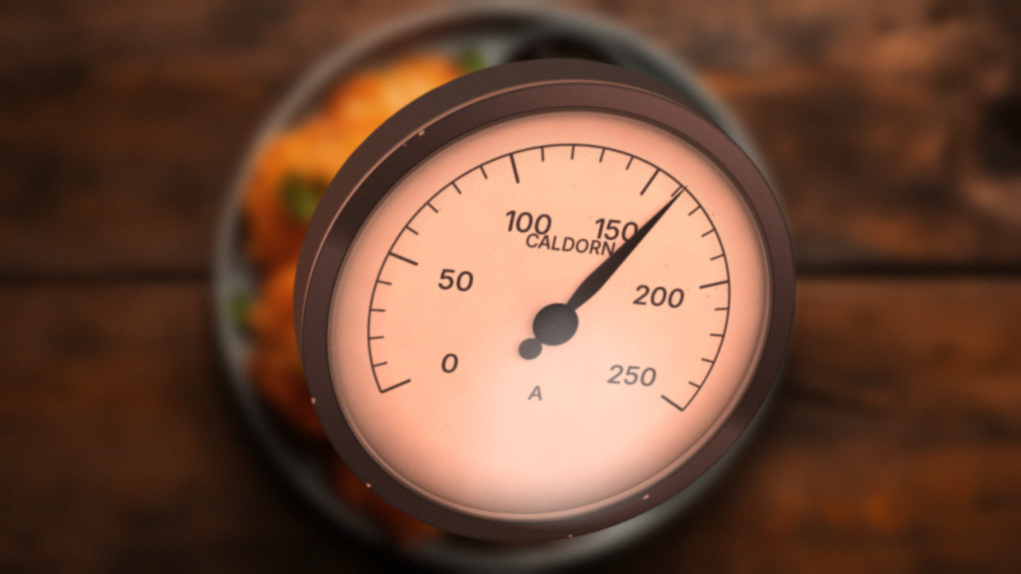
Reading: 160 A
